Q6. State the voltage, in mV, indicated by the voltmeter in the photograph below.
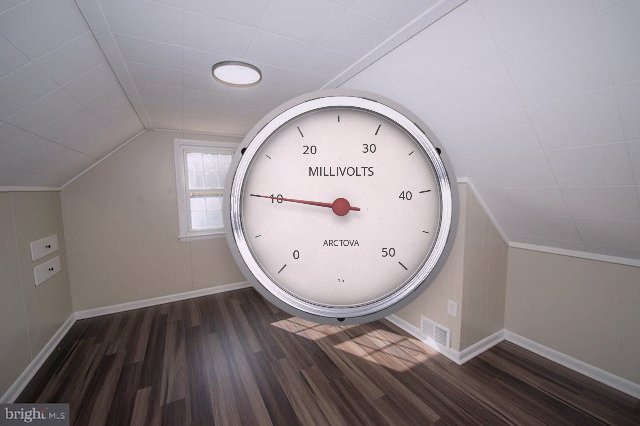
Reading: 10 mV
